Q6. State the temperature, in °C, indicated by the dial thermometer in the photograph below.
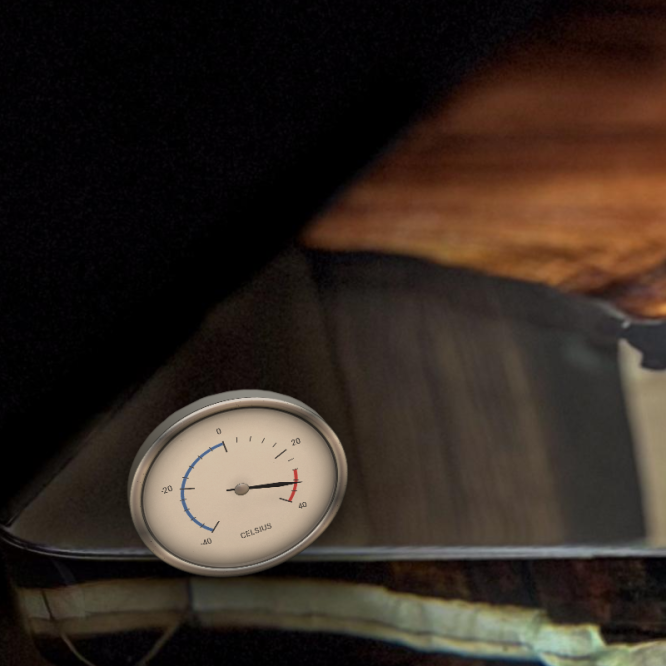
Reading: 32 °C
